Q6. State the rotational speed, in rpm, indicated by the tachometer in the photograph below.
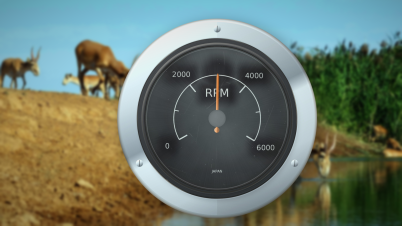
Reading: 3000 rpm
